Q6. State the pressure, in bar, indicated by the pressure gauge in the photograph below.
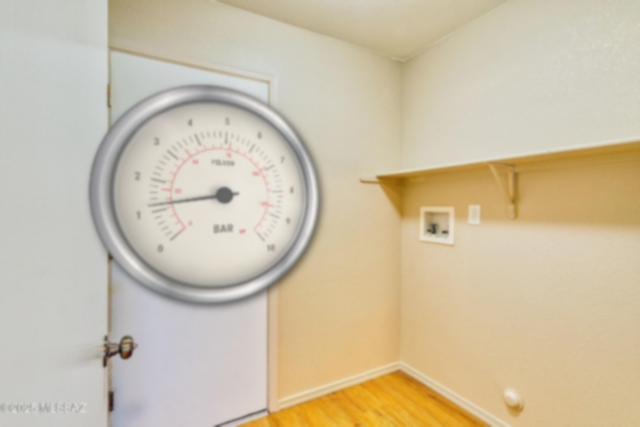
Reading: 1.2 bar
